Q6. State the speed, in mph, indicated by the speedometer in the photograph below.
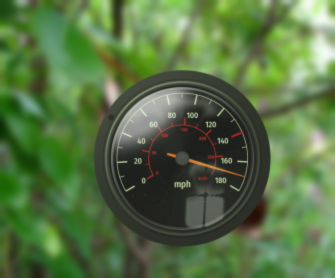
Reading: 170 mph
